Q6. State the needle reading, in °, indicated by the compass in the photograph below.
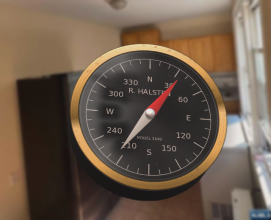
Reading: 35 °
